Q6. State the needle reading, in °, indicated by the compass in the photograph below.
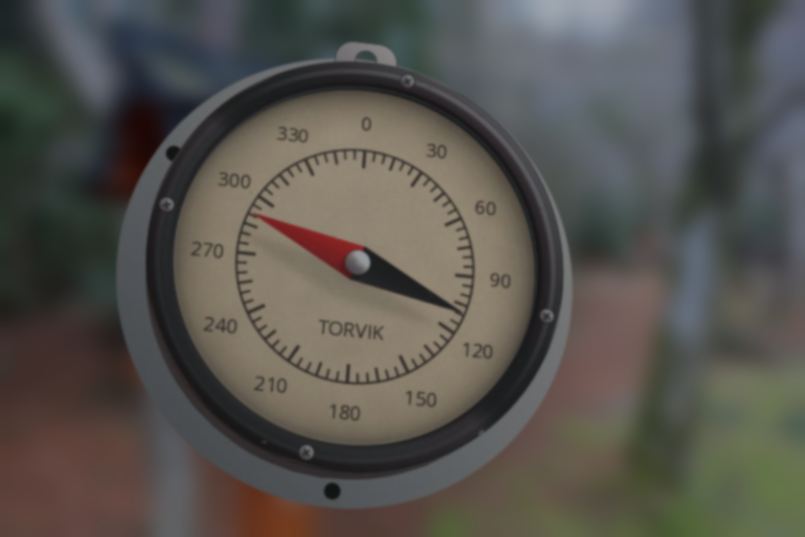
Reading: 290 °
